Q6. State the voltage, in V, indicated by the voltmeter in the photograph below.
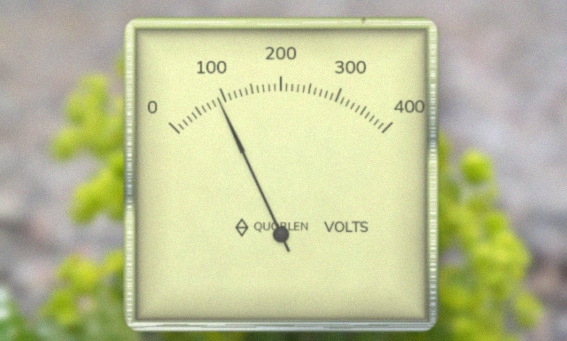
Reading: 90 V
